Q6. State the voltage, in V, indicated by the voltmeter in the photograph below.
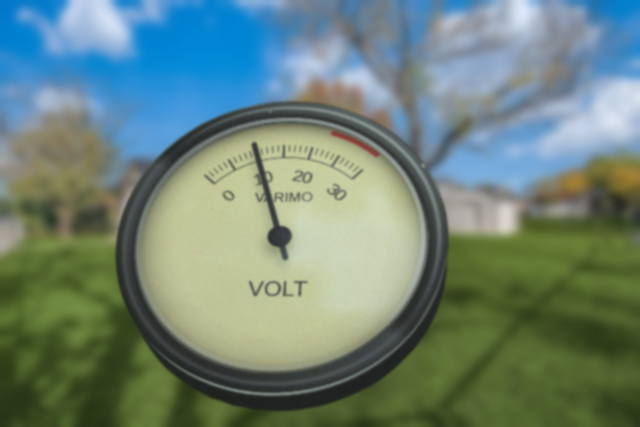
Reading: 10 V
